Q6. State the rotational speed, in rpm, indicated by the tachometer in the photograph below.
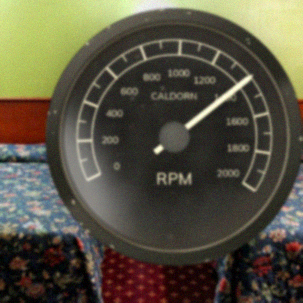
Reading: 1400 rpm
